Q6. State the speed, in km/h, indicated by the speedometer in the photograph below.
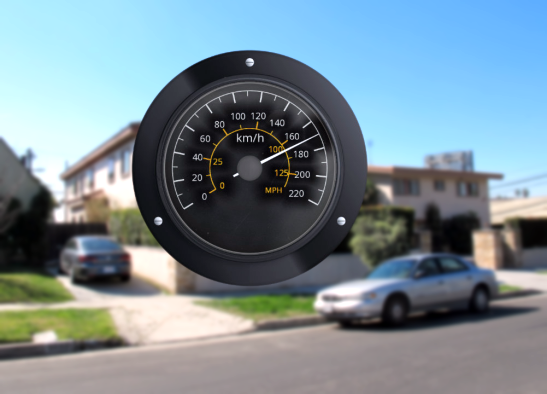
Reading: 170 km/h
